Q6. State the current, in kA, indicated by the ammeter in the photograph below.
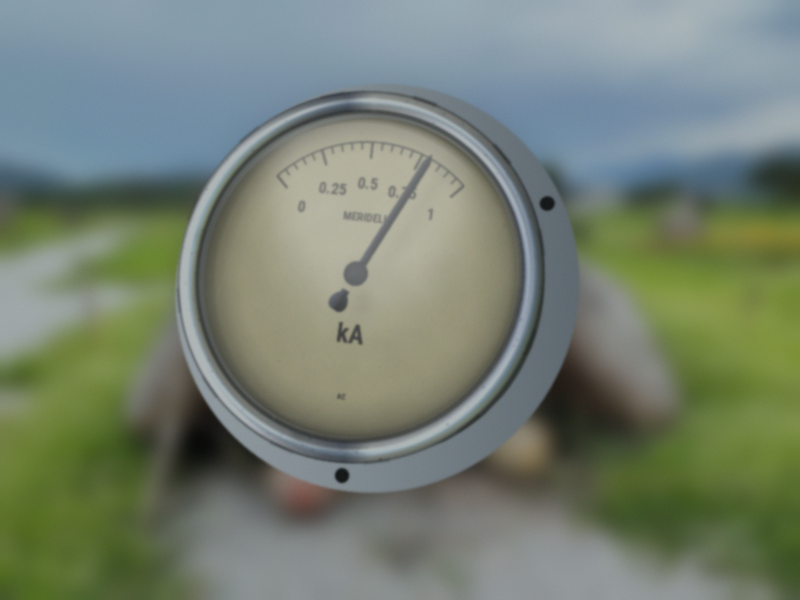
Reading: 0.8 kA
